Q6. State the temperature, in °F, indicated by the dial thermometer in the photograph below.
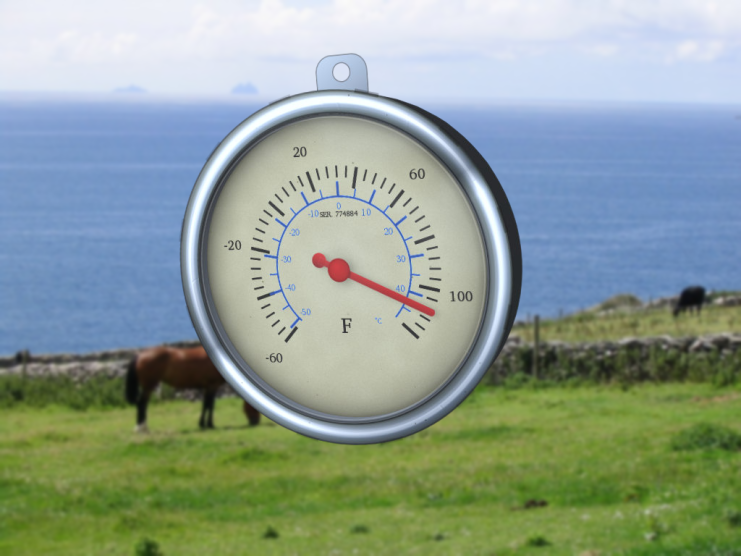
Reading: 108 °F
